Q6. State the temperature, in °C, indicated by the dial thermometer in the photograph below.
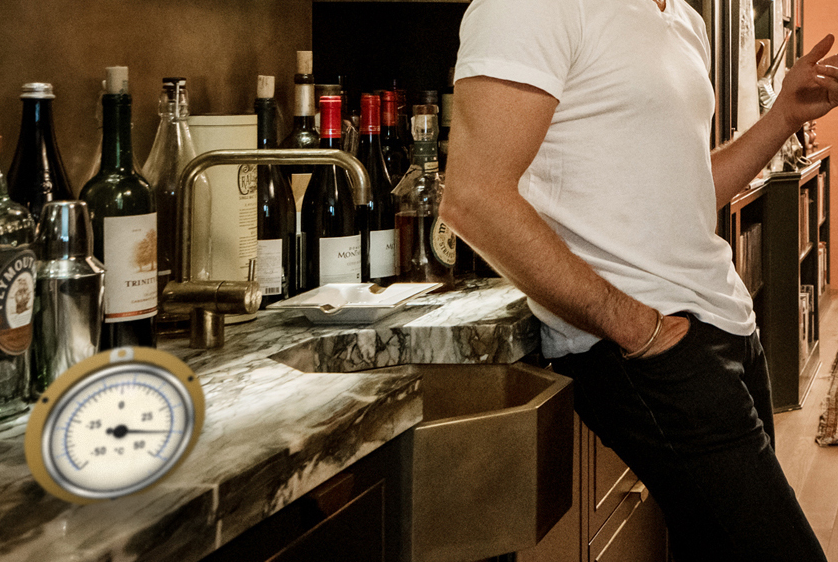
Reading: 37.5 °C
